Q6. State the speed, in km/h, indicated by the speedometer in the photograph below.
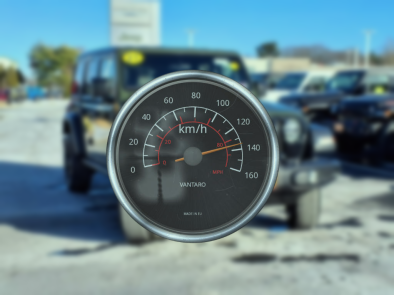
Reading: 135 km/h
